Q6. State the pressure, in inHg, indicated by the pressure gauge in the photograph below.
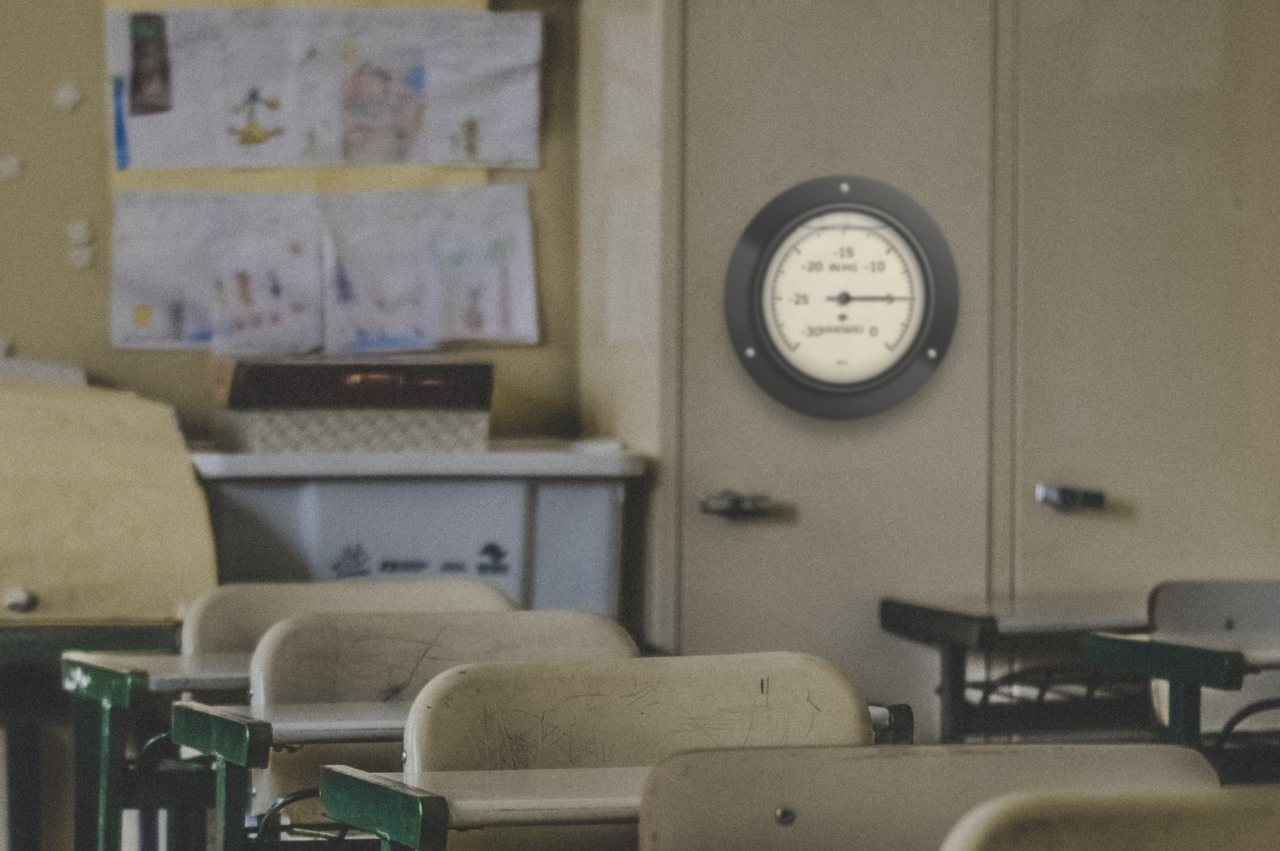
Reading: -5 inHg
